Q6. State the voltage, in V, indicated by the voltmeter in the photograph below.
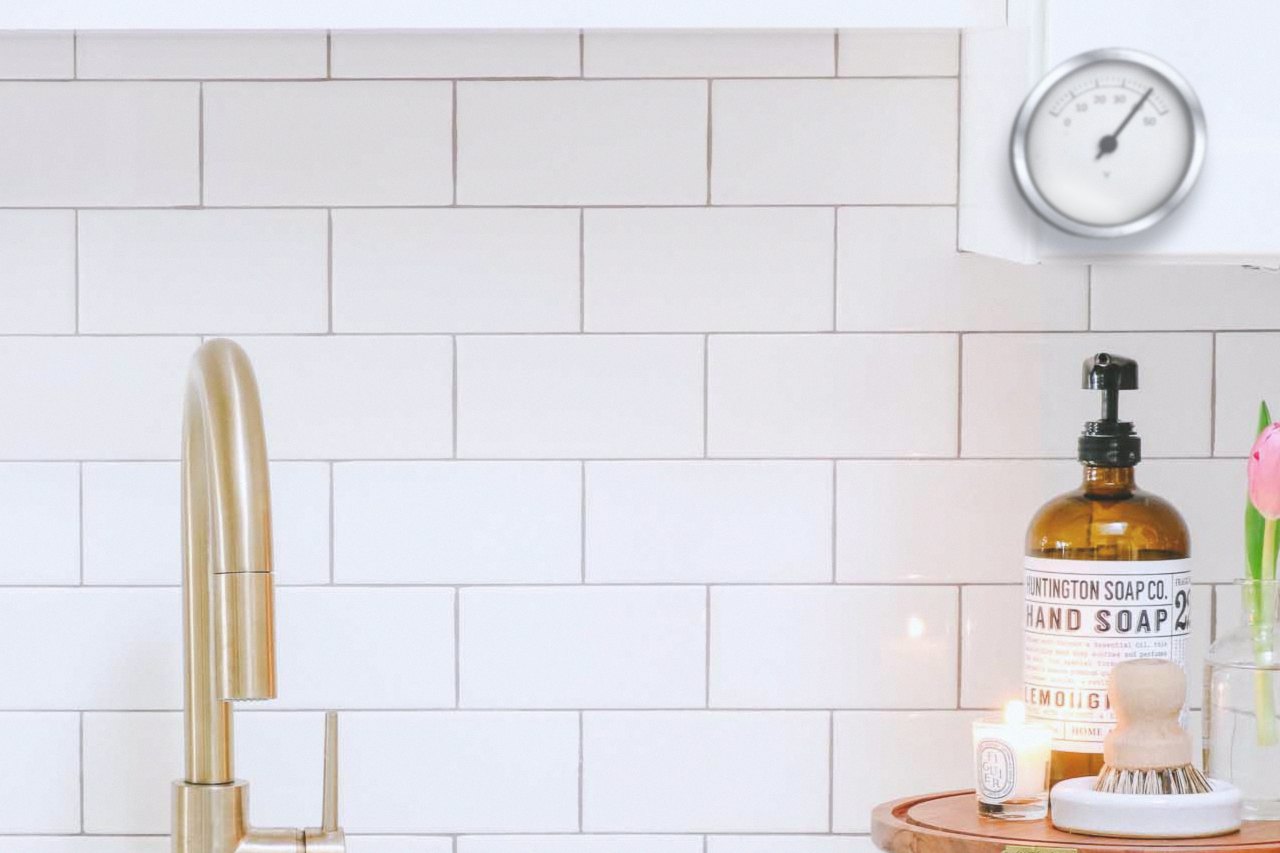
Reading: 40 V
